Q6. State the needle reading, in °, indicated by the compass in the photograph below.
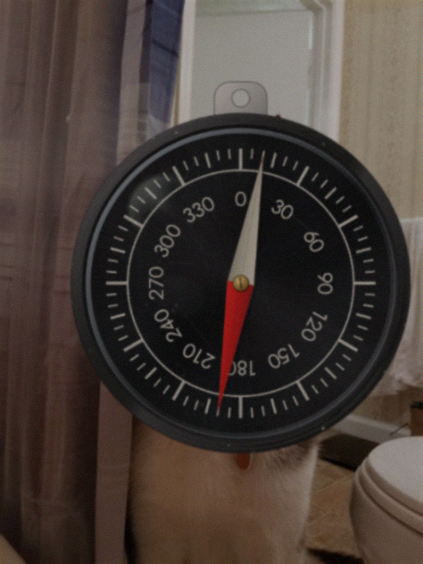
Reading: 190 °
